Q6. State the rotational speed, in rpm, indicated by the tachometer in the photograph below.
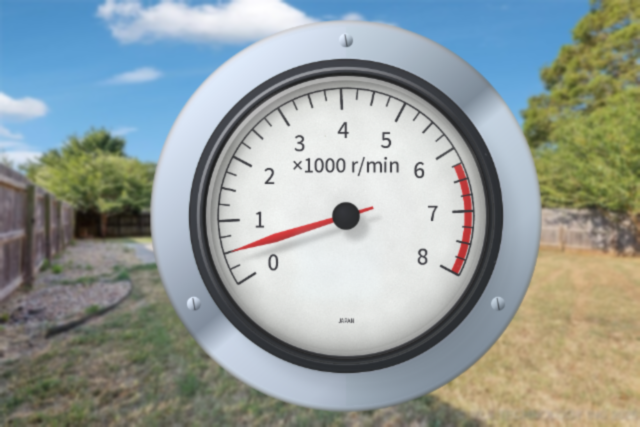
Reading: 500 rpm
